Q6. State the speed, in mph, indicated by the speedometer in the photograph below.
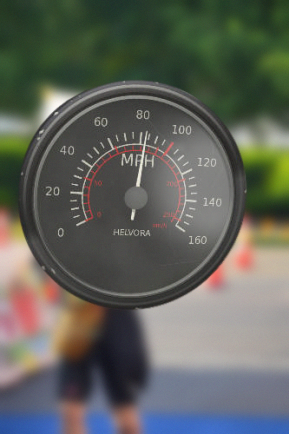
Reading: 82.5 mph
